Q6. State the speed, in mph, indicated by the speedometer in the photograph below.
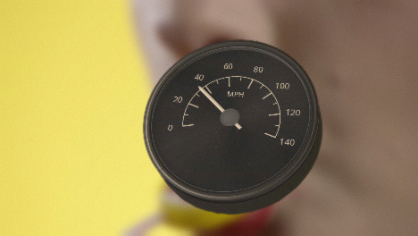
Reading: 35 mph
